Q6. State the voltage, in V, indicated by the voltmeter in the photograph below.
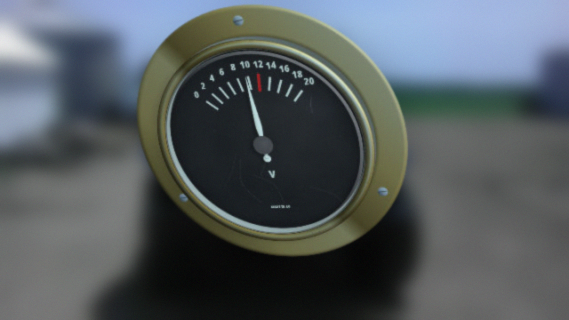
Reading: 10 V
